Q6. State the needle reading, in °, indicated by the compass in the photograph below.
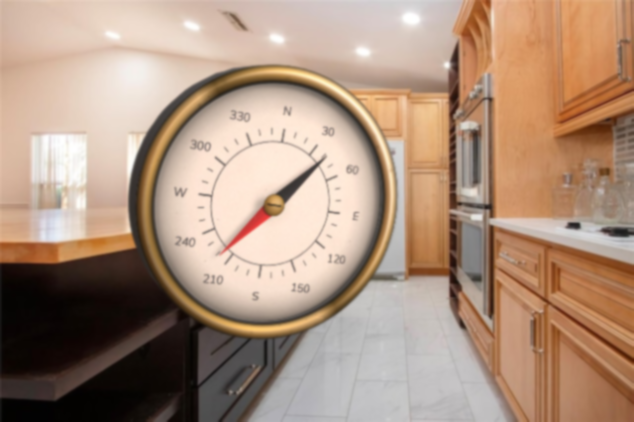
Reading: 220 °
